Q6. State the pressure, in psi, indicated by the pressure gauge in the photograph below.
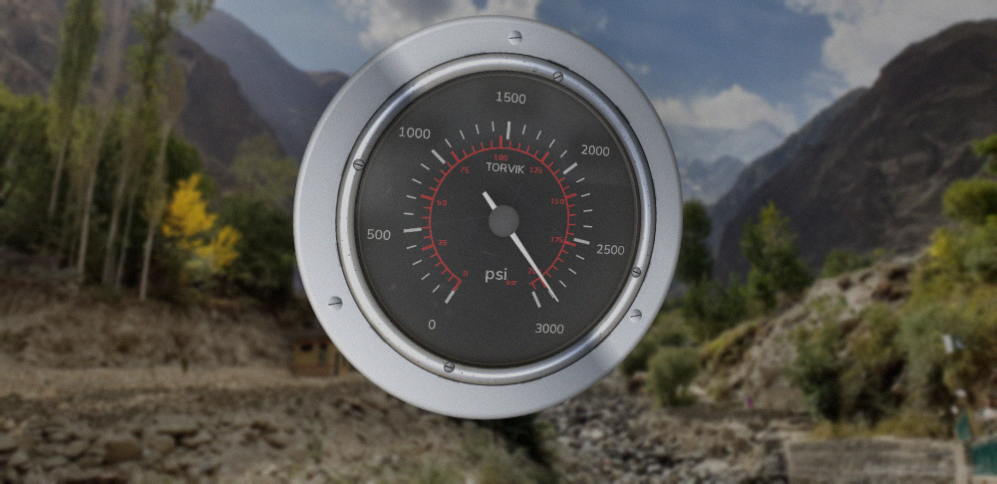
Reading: 2900 psi
